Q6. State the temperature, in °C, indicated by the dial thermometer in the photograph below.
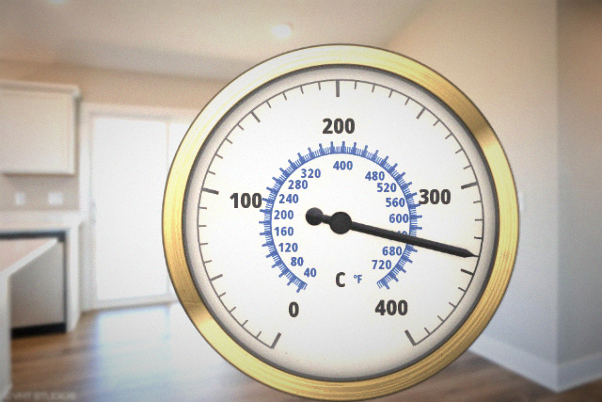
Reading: 340 °C
